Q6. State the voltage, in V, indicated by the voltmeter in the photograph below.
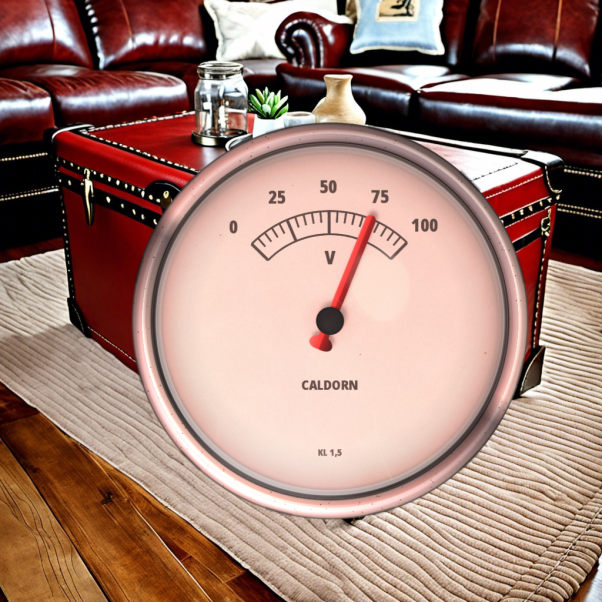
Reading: 75 V
